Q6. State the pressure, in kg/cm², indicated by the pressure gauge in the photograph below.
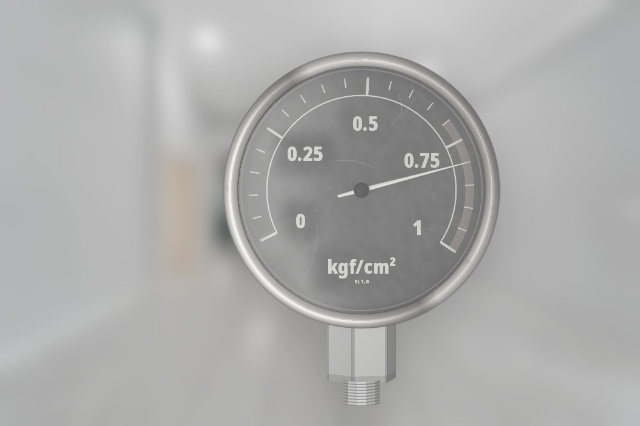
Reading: 0.8 kg/cm²
